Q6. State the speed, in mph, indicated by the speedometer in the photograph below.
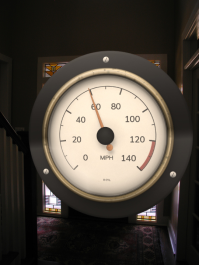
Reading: 60 mph
